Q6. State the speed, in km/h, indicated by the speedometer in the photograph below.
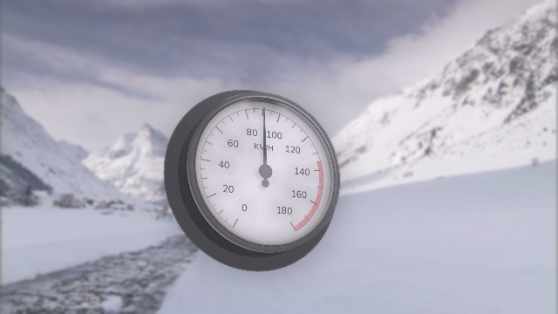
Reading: 90 km/h
